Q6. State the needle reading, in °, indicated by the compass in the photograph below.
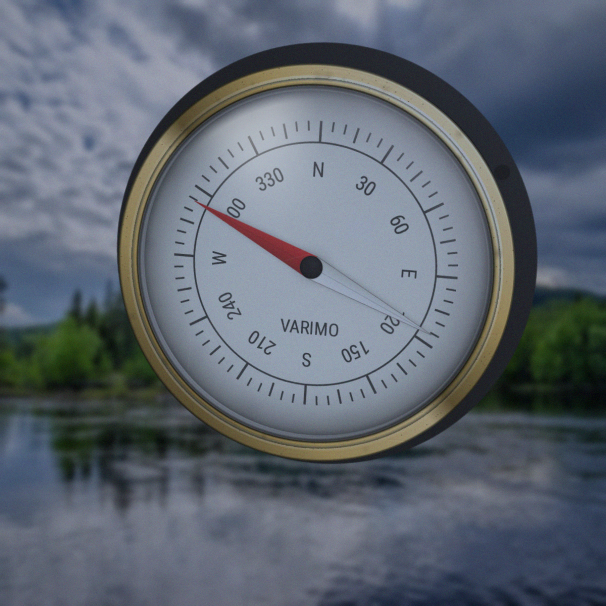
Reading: 295 °
